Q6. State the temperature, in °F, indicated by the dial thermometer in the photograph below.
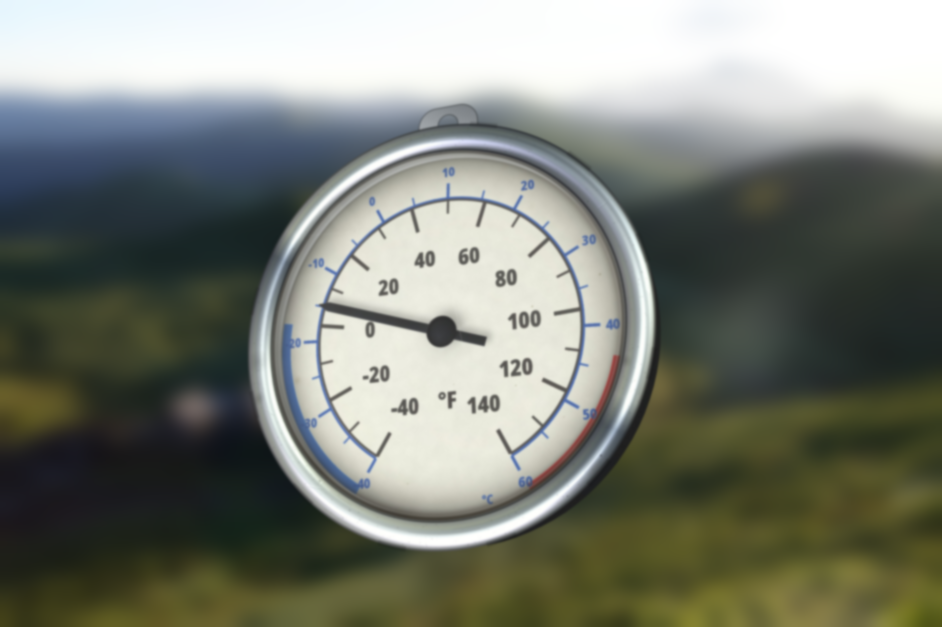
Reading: 5 °F
